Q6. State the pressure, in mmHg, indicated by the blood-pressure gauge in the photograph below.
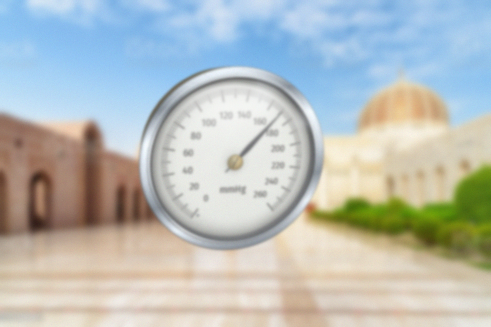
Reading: 170 mmHg
